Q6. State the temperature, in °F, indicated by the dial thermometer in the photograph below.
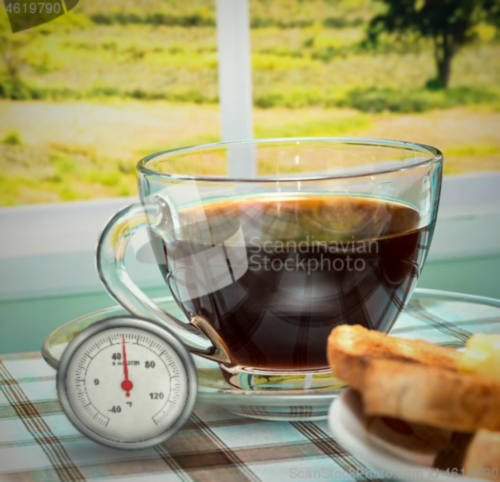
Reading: 50 °F
